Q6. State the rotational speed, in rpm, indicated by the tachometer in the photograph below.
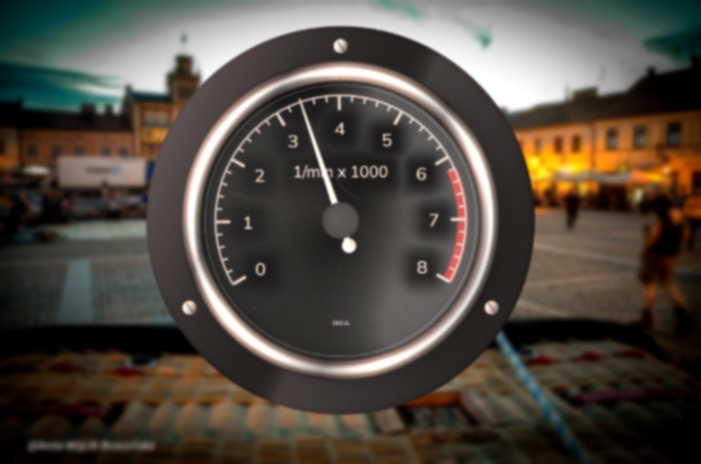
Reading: 3400 rpm
